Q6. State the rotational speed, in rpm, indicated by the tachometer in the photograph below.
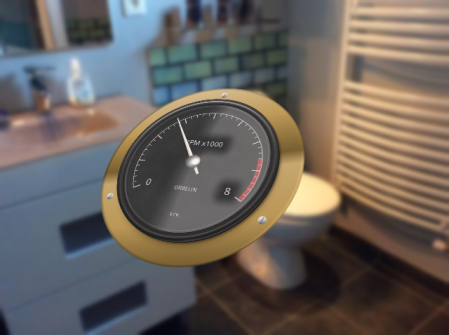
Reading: 2800 rpm
